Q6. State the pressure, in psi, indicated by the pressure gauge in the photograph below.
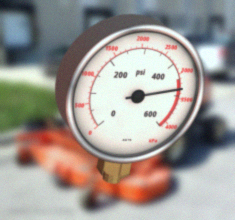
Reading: 475 psi
